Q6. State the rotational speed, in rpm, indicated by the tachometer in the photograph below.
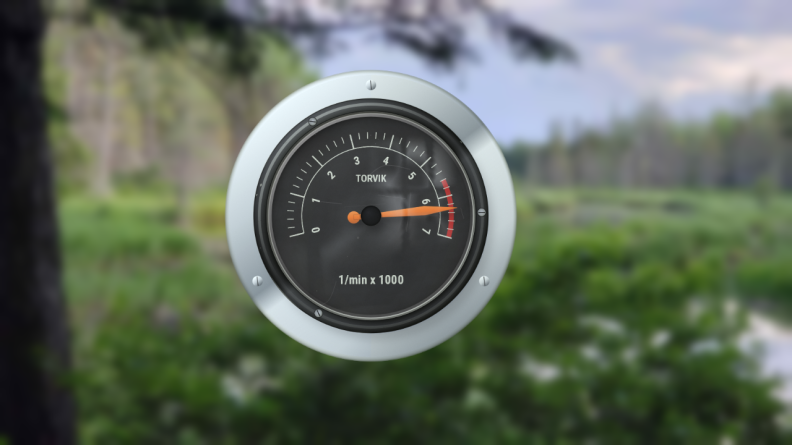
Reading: 6300 rpm
